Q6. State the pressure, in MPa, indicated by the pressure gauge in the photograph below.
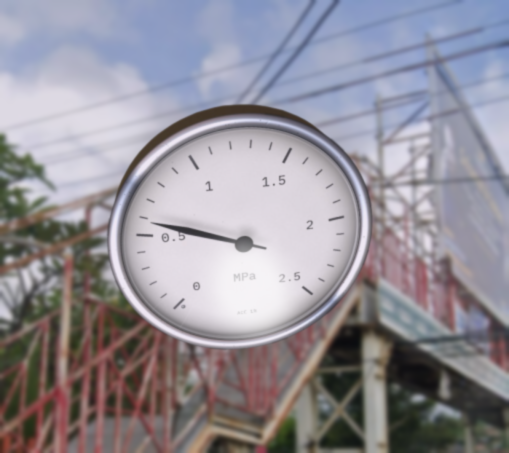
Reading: 0.6 MPa
